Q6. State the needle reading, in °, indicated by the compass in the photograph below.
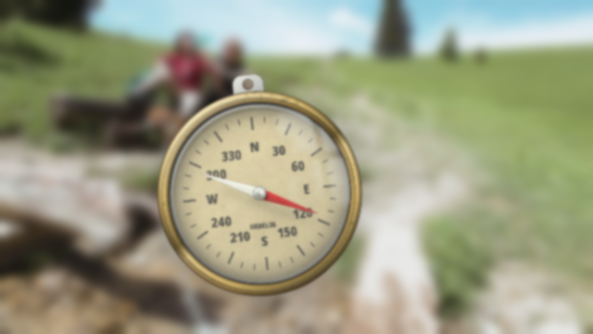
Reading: 115 °
